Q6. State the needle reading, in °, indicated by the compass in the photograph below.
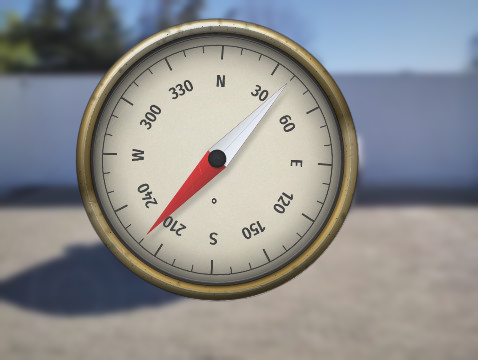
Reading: 220 °
